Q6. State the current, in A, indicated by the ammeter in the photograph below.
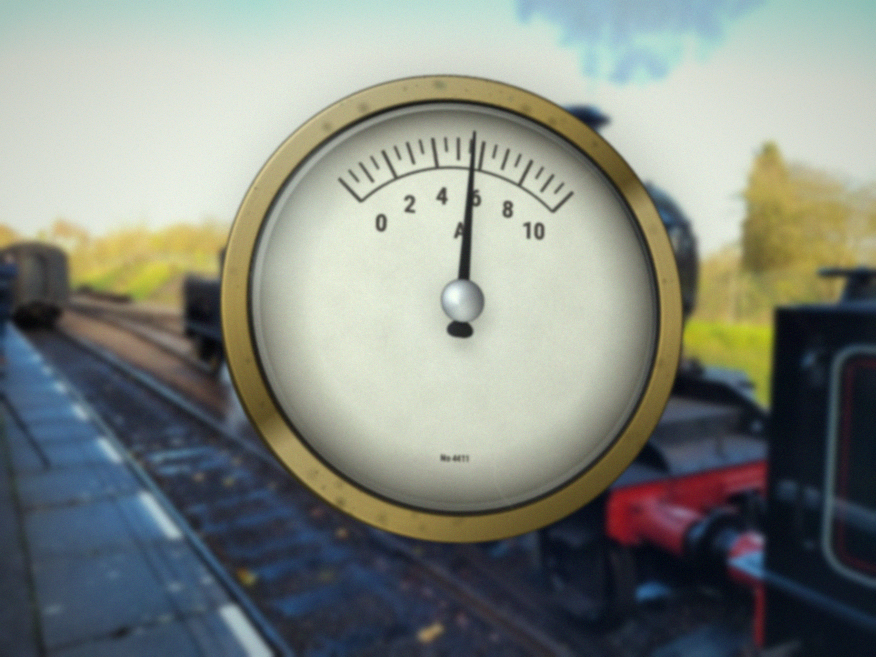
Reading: 5.5 A
